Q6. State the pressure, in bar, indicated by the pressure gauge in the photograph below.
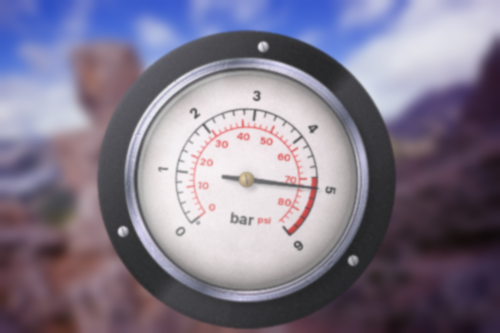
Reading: 5 bar
